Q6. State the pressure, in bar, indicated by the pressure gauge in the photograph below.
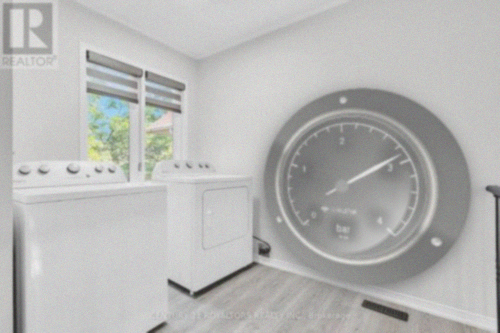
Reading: 2.9 bar
